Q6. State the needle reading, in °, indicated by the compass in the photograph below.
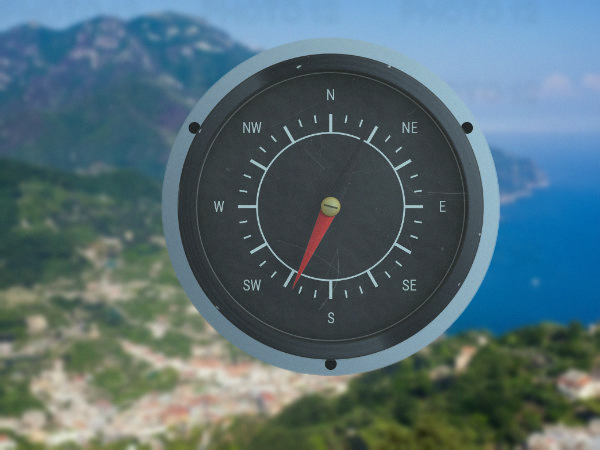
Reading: 205 °
